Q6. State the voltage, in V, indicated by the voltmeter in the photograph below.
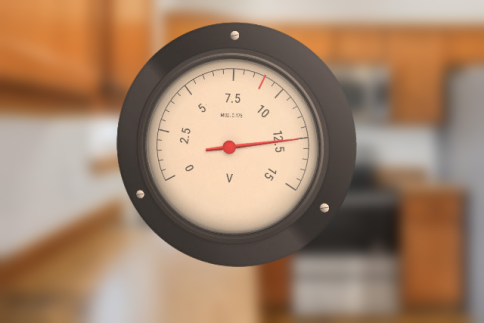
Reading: 12.5 V
